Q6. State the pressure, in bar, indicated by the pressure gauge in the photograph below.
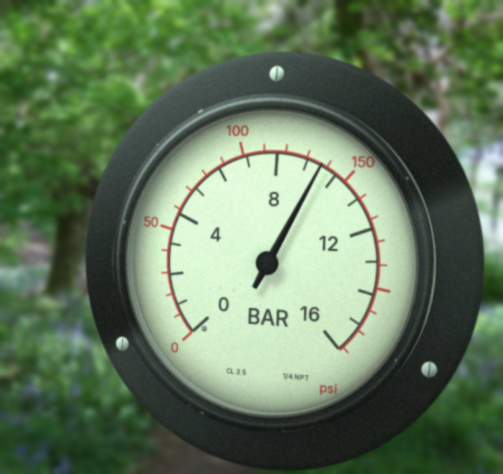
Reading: 9.5 bar
